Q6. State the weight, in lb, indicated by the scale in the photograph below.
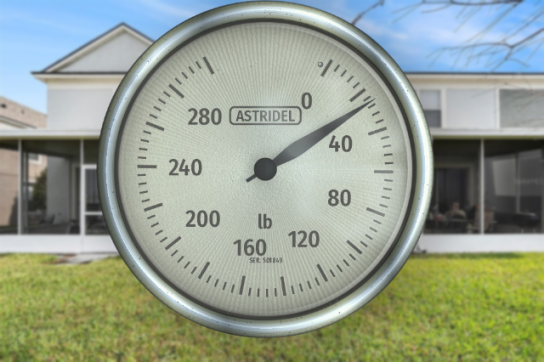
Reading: 26 lb
